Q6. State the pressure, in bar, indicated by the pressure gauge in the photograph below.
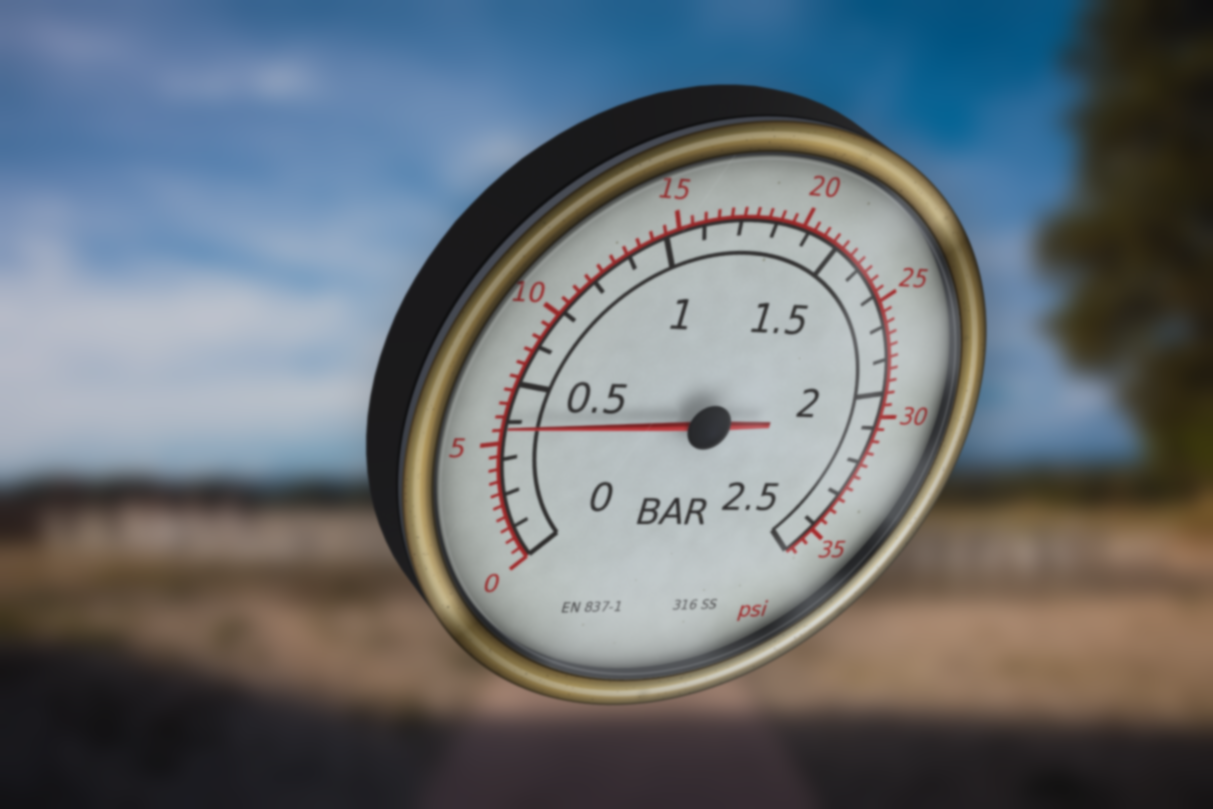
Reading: 0.4 bar
